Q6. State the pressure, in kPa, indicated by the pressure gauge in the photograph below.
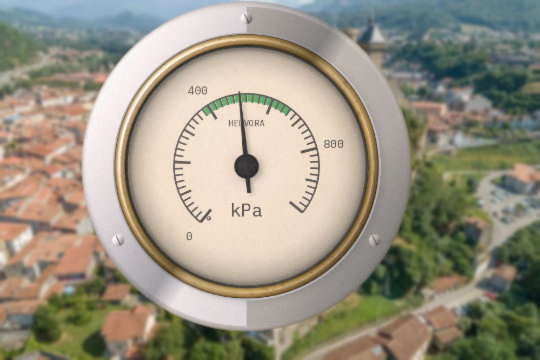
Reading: 500 kPa
